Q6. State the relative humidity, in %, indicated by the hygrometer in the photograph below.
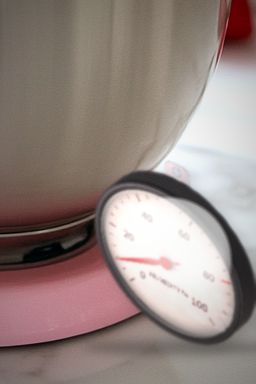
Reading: 8 %
